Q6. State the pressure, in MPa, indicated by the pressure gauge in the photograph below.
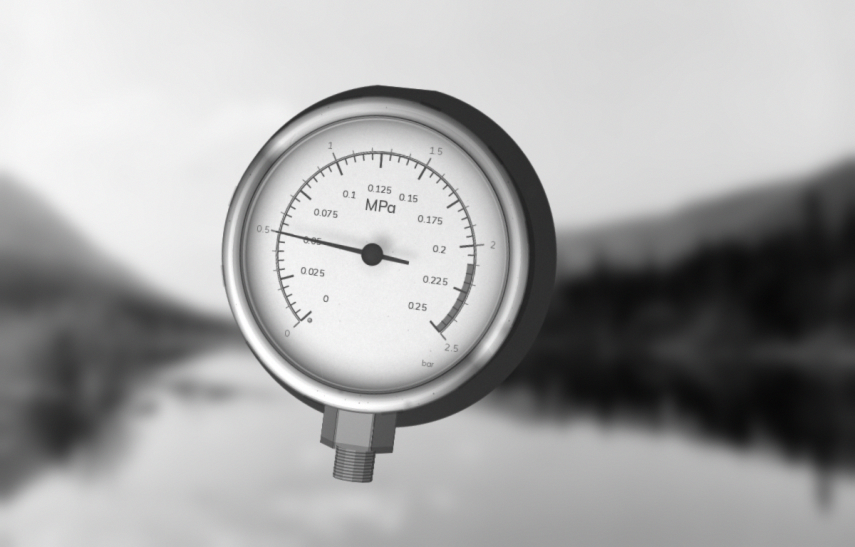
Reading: 0.05 MPa
